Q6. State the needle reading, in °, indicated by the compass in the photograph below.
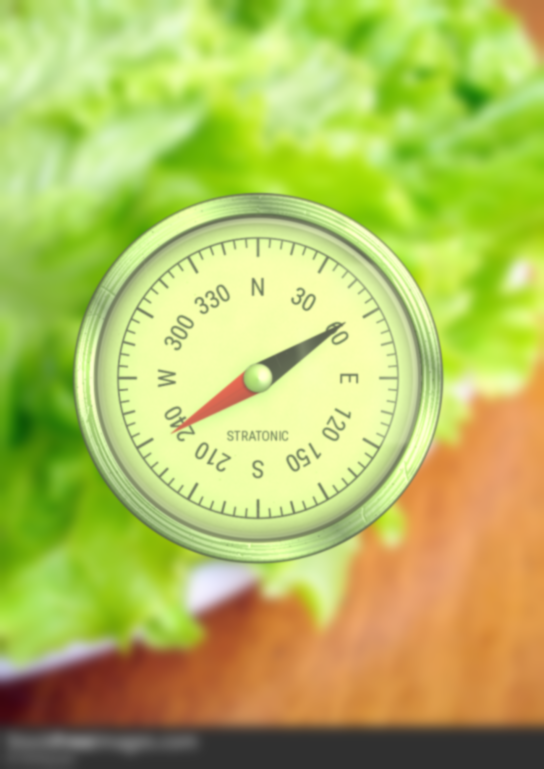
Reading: 237.5 °
